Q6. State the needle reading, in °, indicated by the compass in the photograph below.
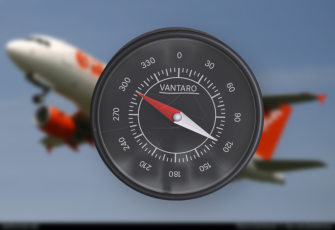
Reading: 300 °
